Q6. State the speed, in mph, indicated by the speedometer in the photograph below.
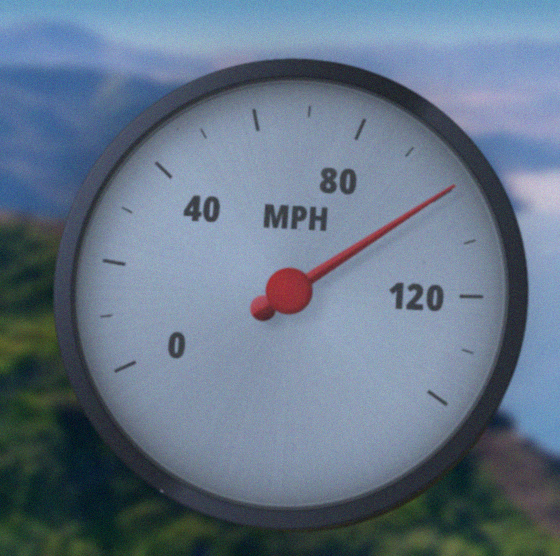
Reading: 100 mph
